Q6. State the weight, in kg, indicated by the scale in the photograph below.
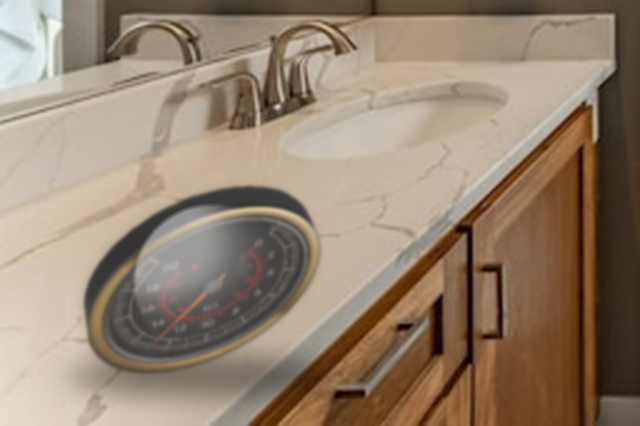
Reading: 13 kg
